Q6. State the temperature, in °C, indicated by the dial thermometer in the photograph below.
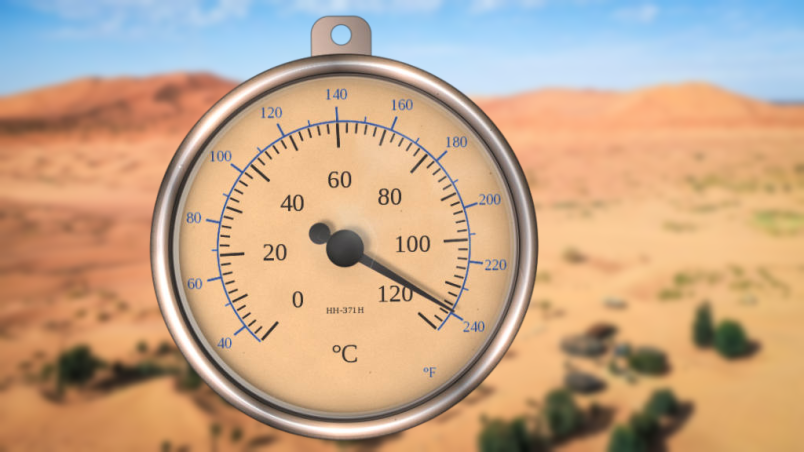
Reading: 115 °C
